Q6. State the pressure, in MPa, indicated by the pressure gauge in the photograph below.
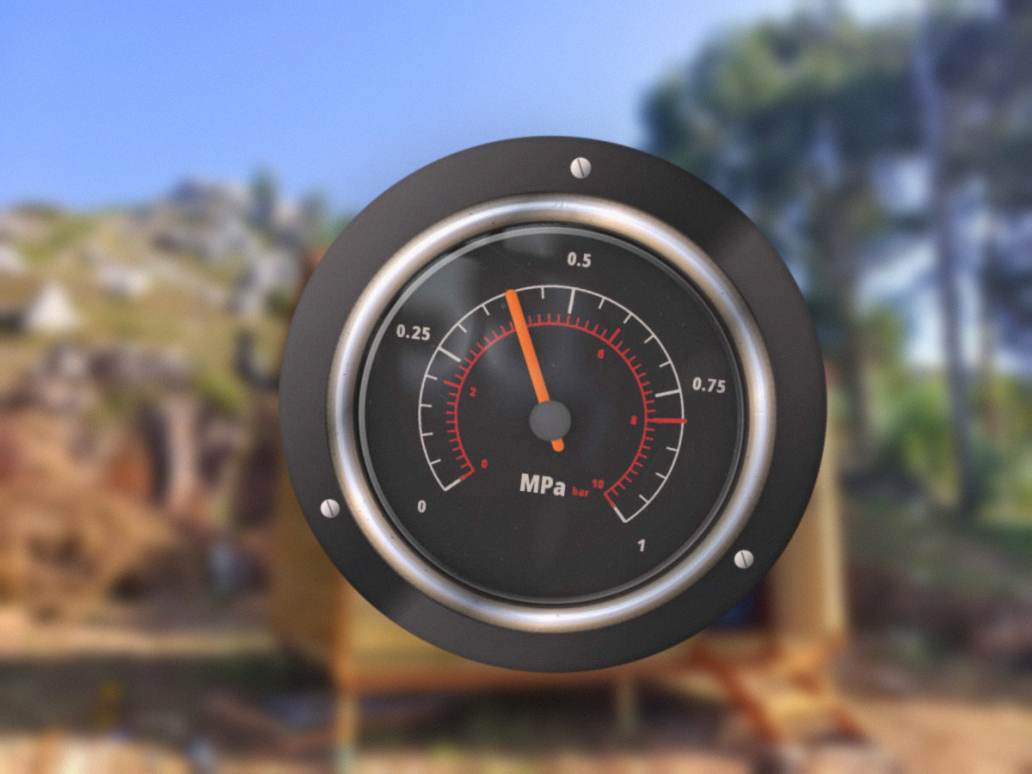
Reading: 0.4 MPa
